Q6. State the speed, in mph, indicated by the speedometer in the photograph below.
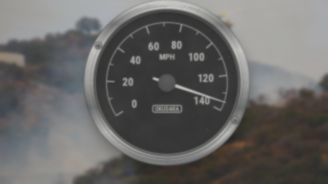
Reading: 135 mph
